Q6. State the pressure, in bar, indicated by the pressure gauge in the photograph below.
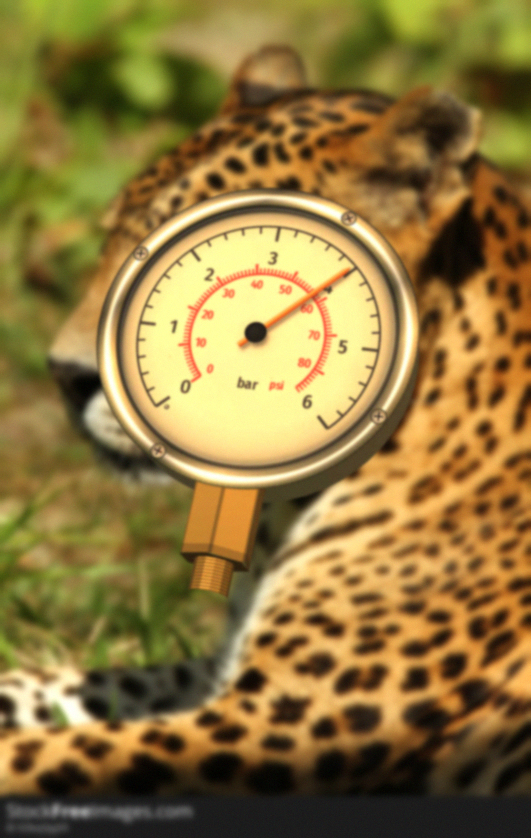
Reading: 4 bar
